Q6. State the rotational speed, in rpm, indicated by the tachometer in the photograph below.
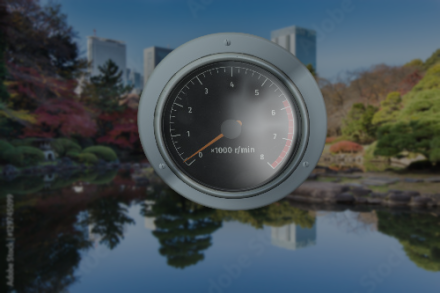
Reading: 200 rpm
